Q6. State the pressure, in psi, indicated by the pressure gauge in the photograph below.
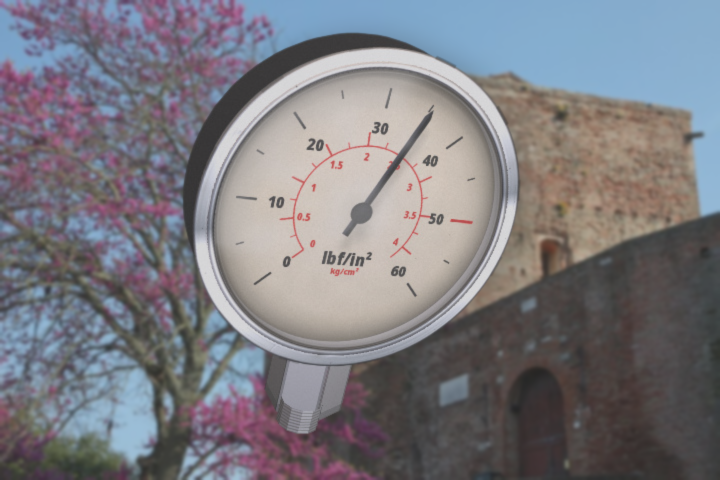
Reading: 35 psi
